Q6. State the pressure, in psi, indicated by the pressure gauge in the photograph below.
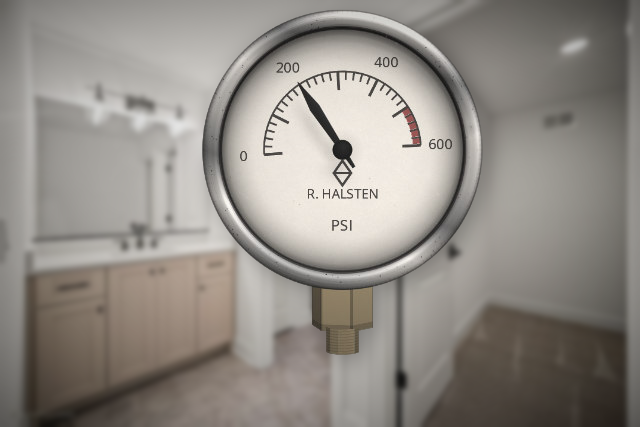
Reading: 200 psi
